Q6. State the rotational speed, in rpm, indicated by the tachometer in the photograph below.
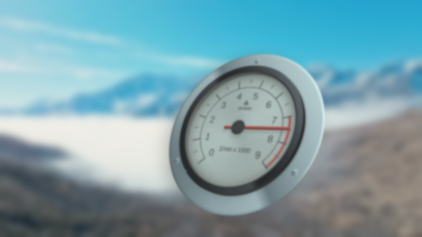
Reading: 7500 rpm
